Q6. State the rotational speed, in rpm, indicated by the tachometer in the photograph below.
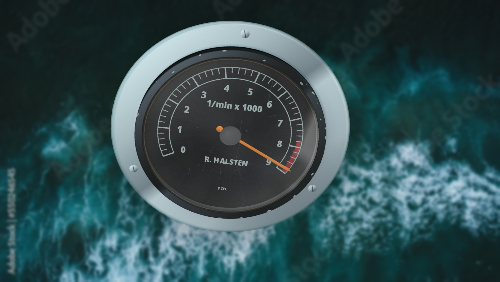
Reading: 8800 rpm
